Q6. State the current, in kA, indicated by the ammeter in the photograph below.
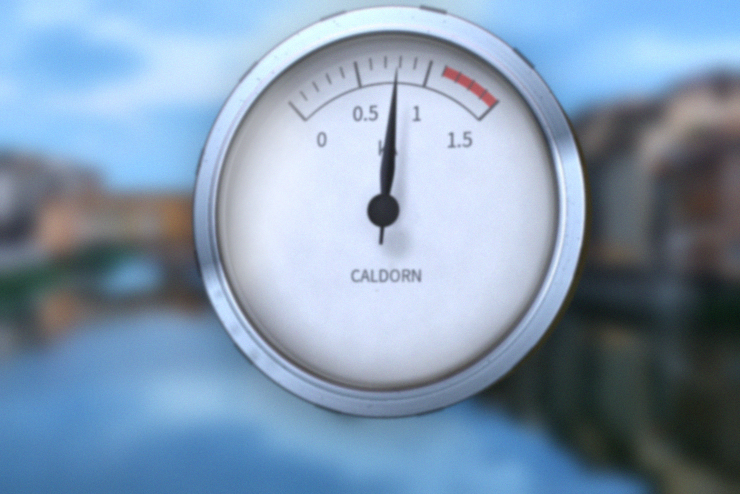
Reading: 0.8 kA
